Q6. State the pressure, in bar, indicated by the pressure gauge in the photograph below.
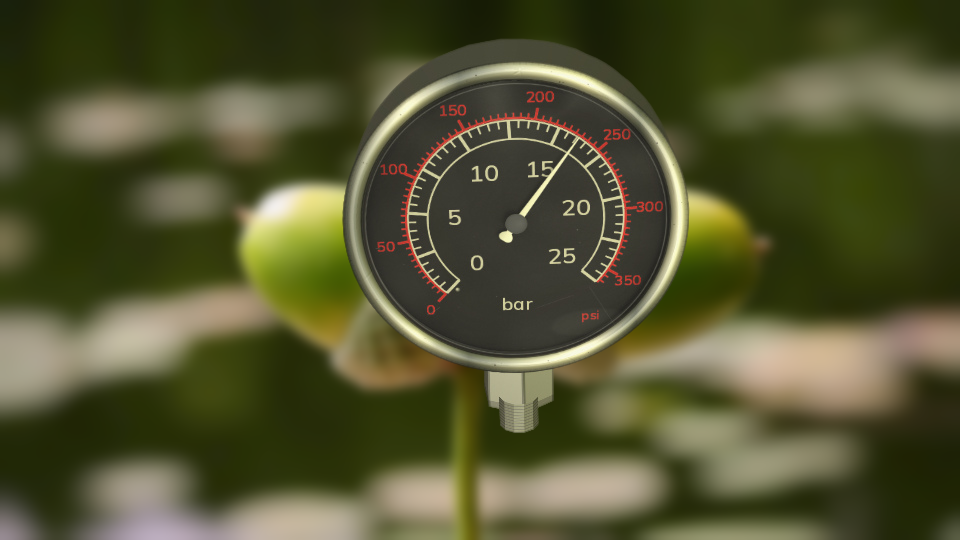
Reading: 16 bar
